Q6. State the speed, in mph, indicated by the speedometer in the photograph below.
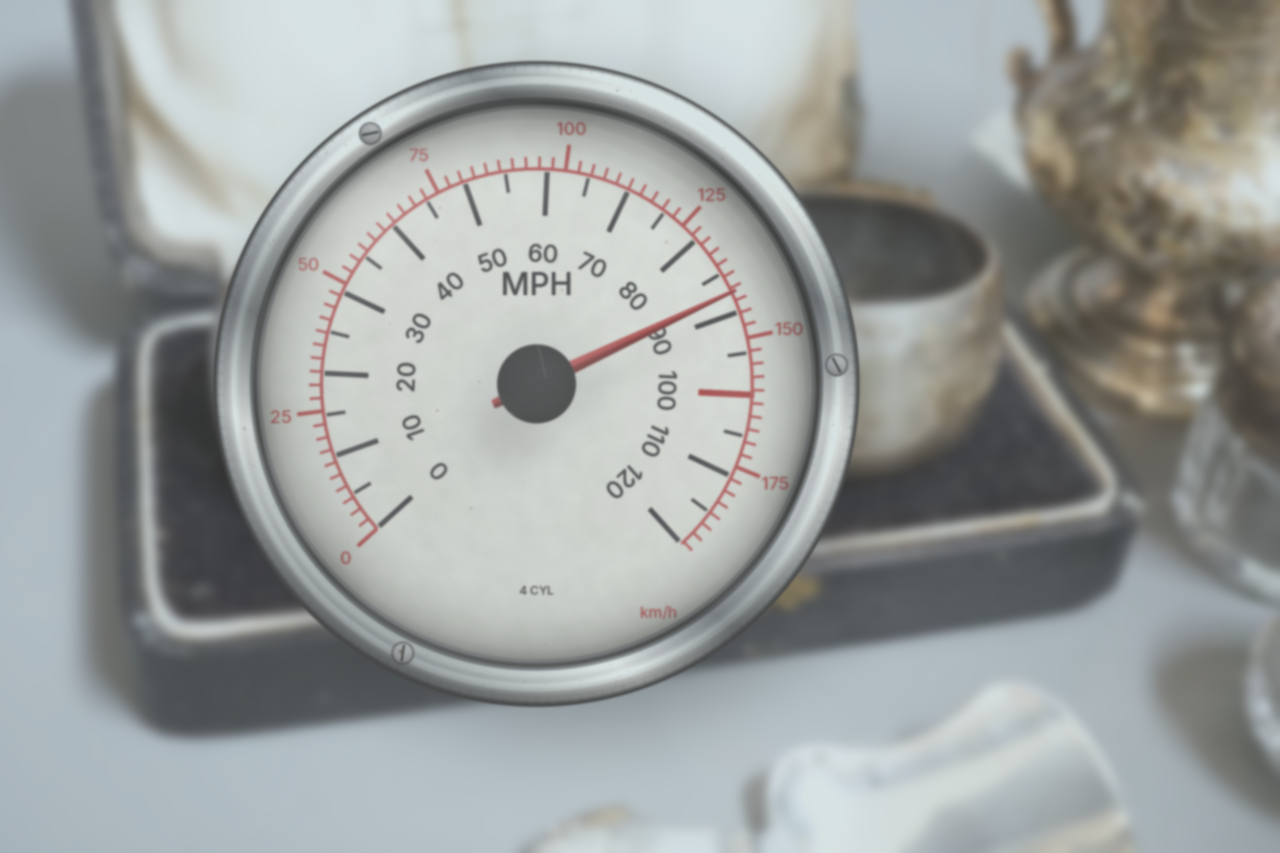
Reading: 87.5 mph
